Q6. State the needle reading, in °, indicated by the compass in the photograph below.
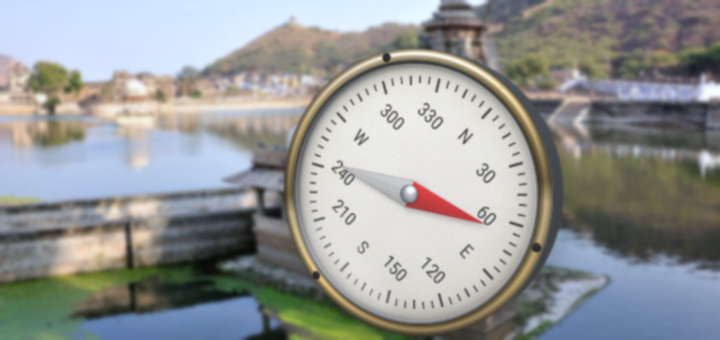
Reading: 65 °
